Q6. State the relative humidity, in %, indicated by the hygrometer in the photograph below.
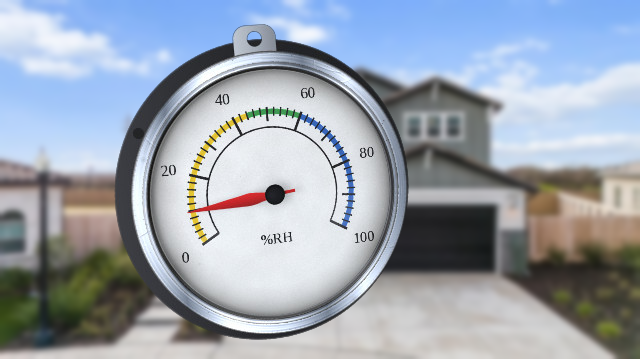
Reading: 10 %
